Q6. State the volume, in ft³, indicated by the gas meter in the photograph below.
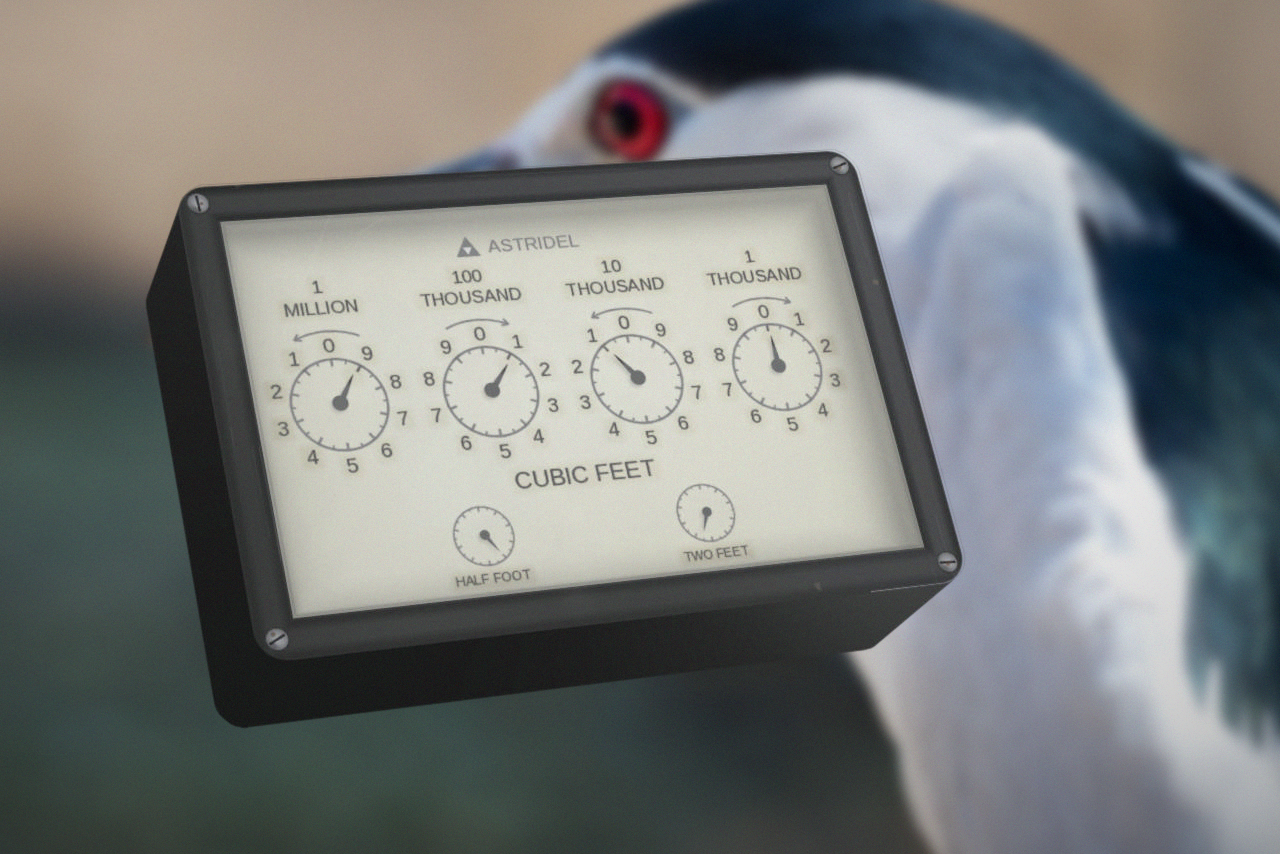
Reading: 911000 ft³
